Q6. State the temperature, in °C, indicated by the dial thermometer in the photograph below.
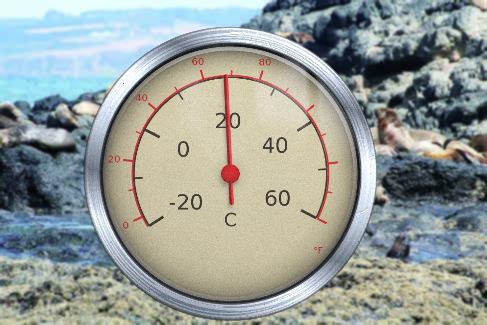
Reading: 20 °C
